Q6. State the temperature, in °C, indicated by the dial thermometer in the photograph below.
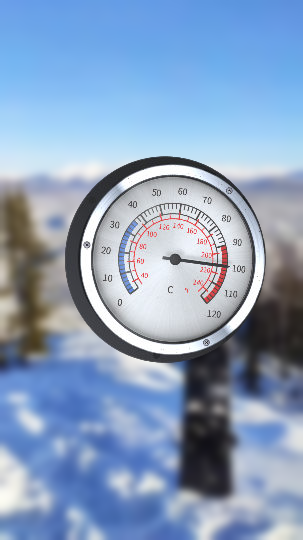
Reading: 100 °C
